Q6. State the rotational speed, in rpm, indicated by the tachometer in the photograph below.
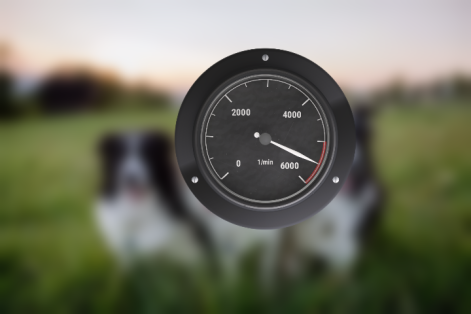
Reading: 5500 rpm
